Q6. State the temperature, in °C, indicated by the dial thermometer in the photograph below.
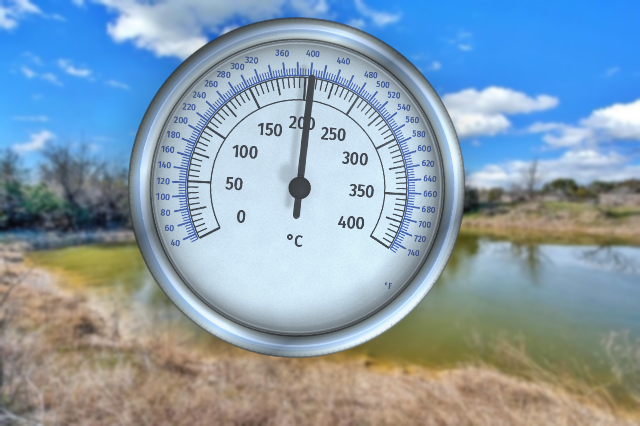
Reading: 205 °C
